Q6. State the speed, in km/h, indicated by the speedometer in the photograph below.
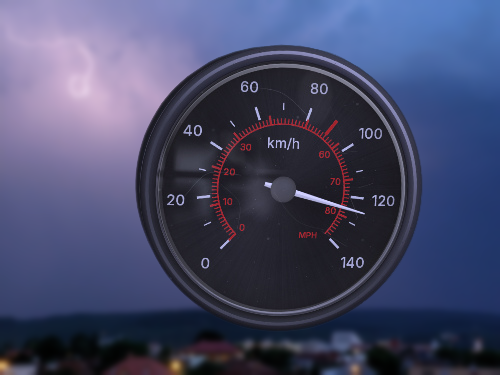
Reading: 125 km/h
